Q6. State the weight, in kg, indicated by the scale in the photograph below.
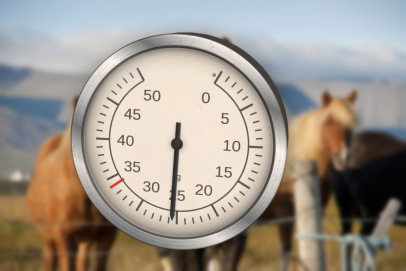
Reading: 25.5 kg
